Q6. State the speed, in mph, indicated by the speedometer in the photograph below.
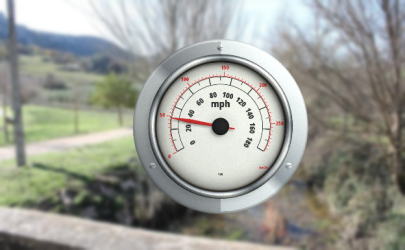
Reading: 30 mph
